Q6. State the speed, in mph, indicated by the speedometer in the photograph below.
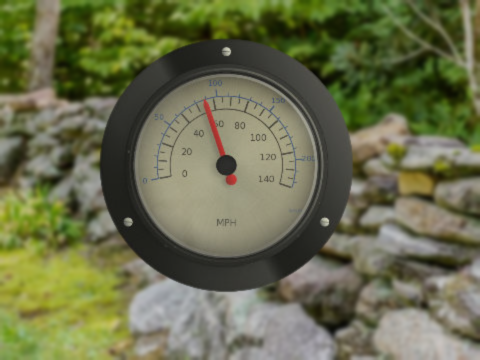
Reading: 55 mph
